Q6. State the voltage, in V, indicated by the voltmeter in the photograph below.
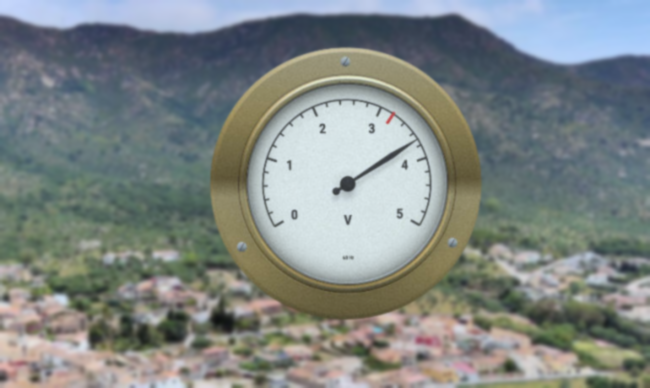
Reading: 3.7 V
